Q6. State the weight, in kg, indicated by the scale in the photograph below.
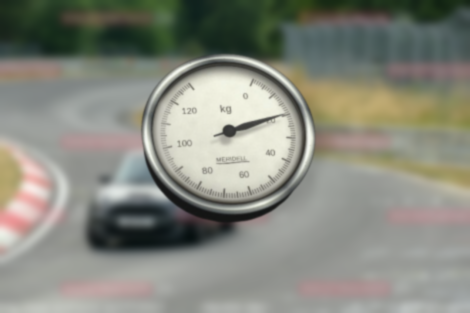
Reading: 20 kg
